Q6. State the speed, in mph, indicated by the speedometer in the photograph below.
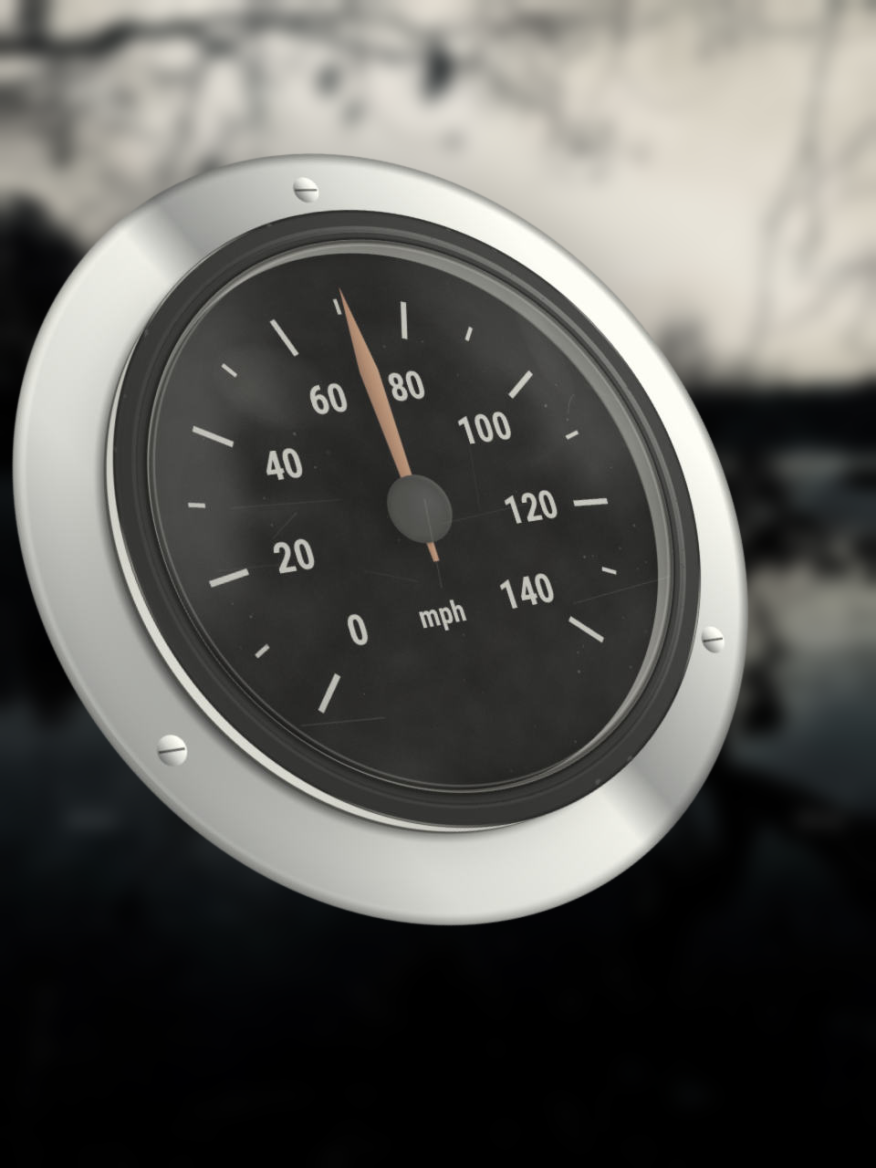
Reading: 70 mph
